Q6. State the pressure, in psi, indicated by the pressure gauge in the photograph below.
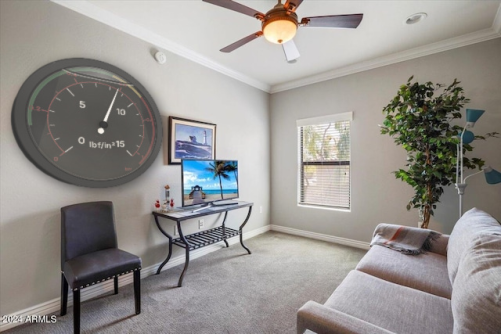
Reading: 8.5 psi
